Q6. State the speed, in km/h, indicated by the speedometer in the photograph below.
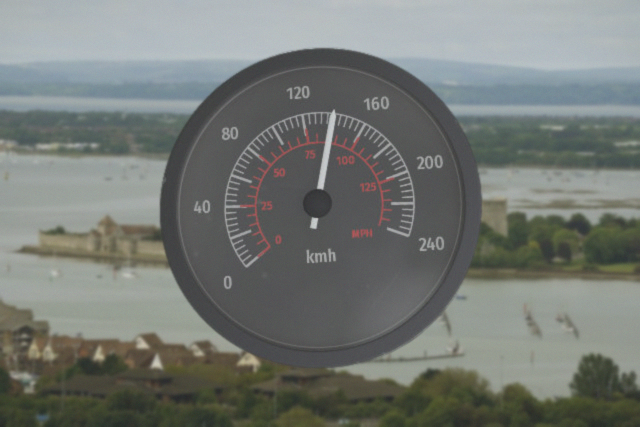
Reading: 140 km/h
